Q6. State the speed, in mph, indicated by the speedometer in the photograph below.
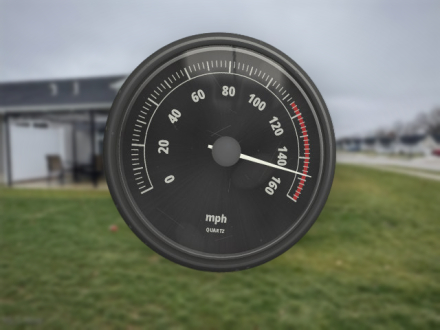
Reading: 148 mph
